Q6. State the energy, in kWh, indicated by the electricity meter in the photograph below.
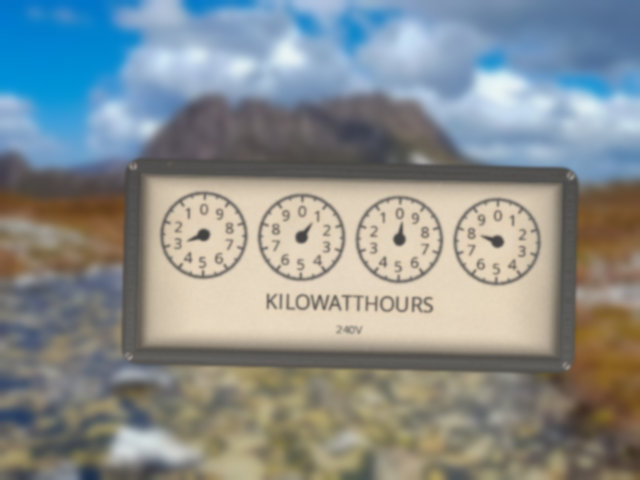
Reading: 3098 kWh
